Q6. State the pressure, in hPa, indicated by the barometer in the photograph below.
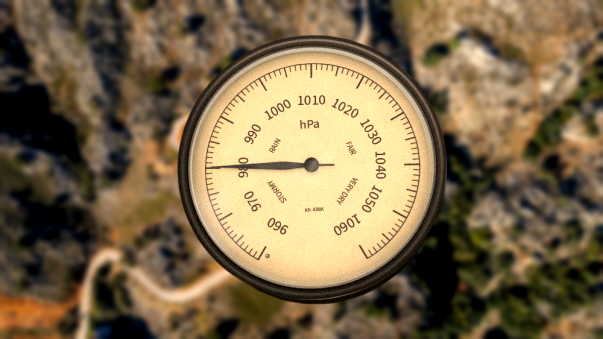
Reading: 980 hPa
